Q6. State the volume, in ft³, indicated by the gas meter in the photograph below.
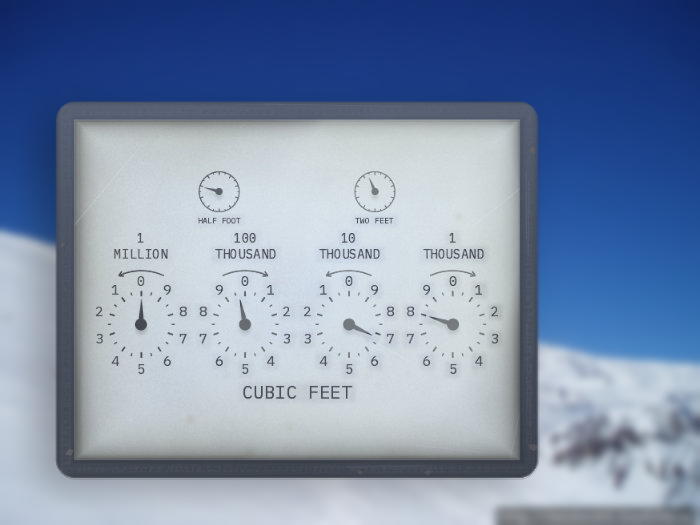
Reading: 996800 ft³
